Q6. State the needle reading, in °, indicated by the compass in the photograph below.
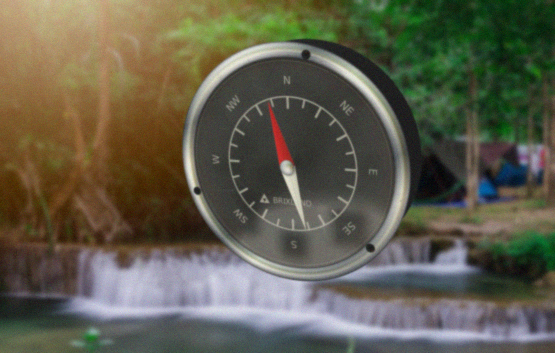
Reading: 345 °
